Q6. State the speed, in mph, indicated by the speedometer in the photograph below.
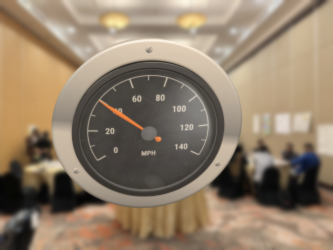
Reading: 40 mph
